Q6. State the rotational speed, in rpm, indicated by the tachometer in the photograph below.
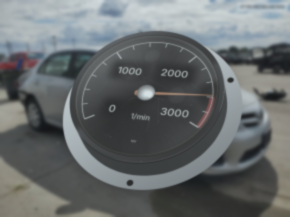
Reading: 2600 rpm
